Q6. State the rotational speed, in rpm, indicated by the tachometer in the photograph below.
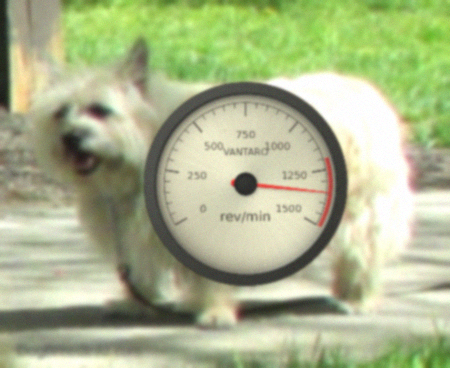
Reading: 1350 rpm
